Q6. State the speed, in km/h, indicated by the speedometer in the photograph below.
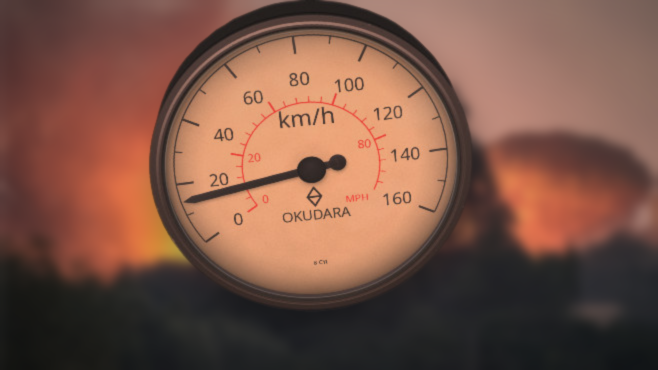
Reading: 15 km/h
